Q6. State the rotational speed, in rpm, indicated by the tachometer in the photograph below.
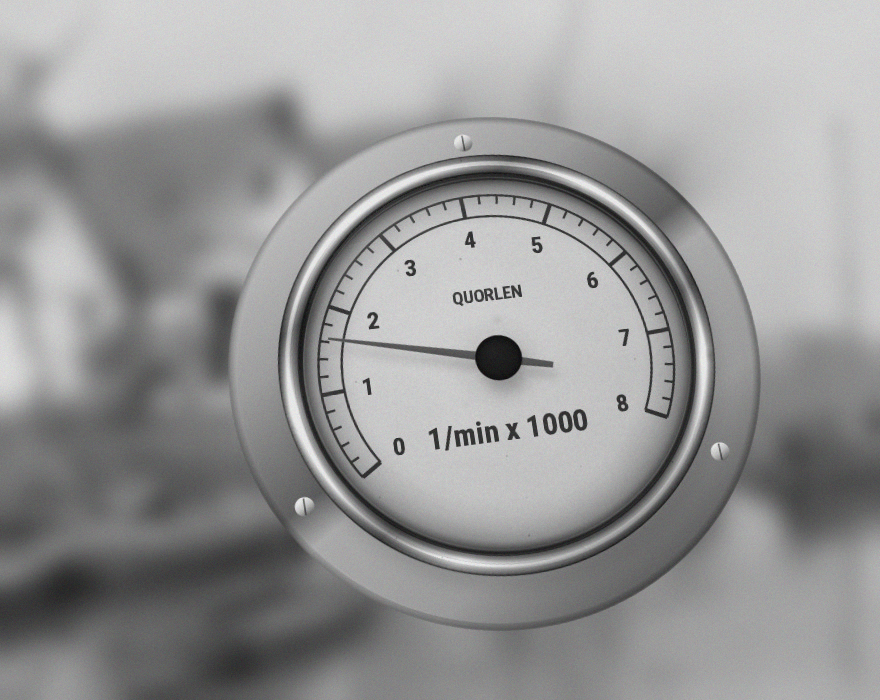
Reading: 1600 rpm
